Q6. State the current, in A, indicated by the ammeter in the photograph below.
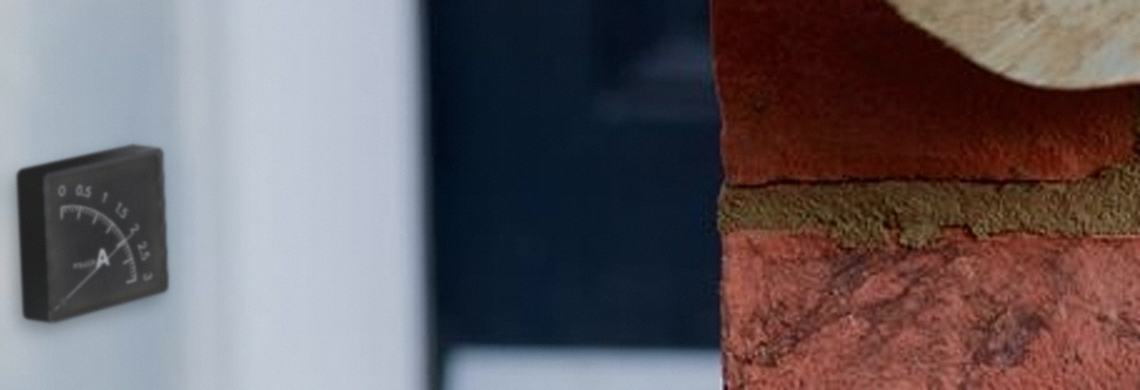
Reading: 2 A
